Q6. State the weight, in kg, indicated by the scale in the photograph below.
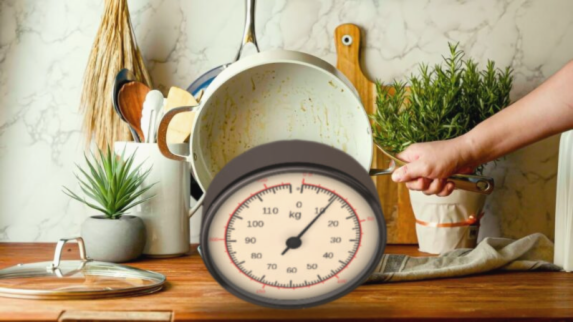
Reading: 10 kg
